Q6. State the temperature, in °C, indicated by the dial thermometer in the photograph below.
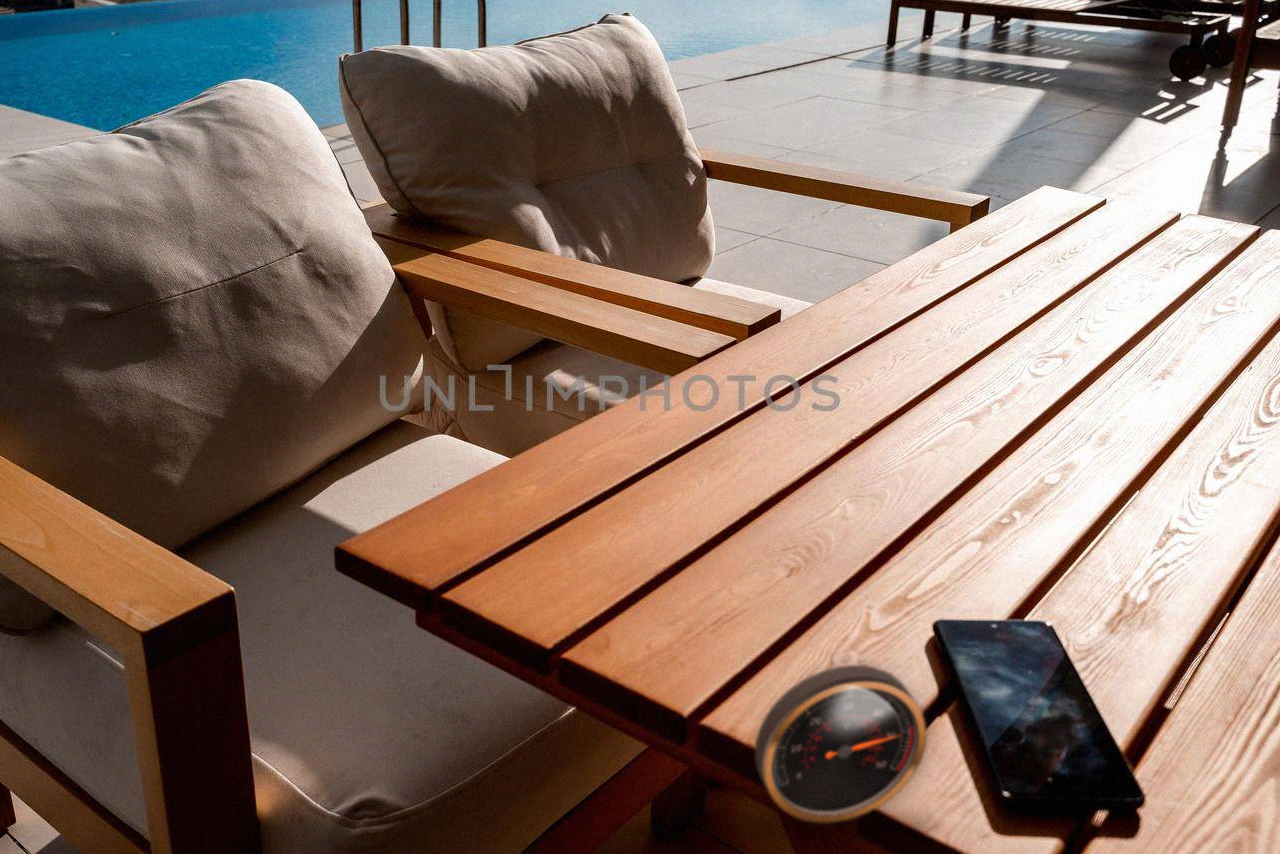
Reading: 50 °C
